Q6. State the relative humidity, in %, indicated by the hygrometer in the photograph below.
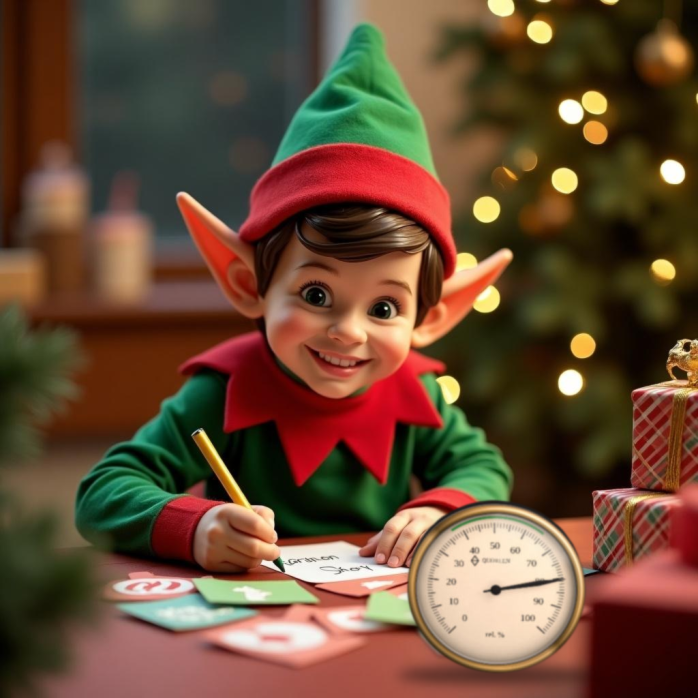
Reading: 80 %
